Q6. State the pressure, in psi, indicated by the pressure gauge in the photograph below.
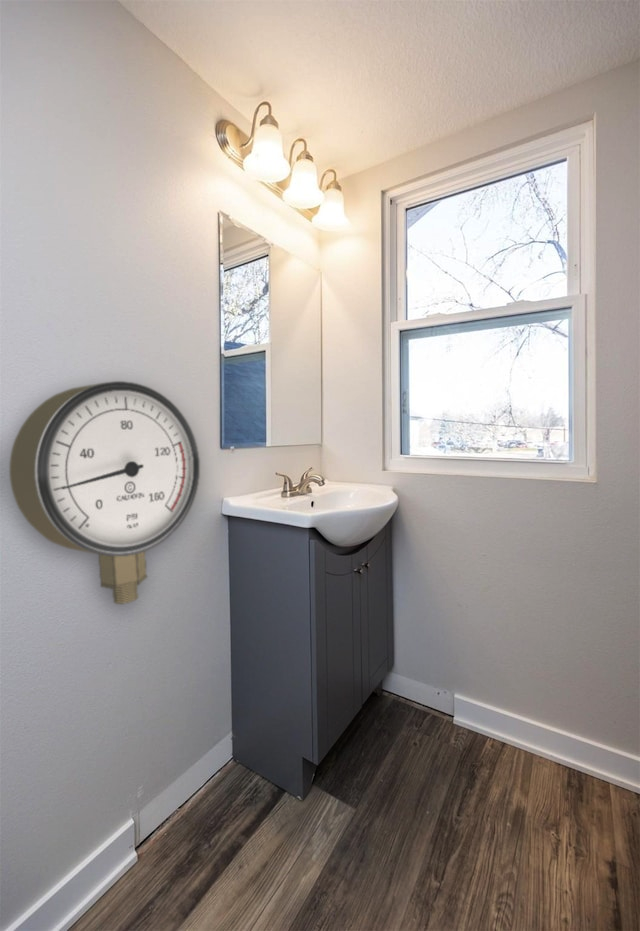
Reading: 20 psi
